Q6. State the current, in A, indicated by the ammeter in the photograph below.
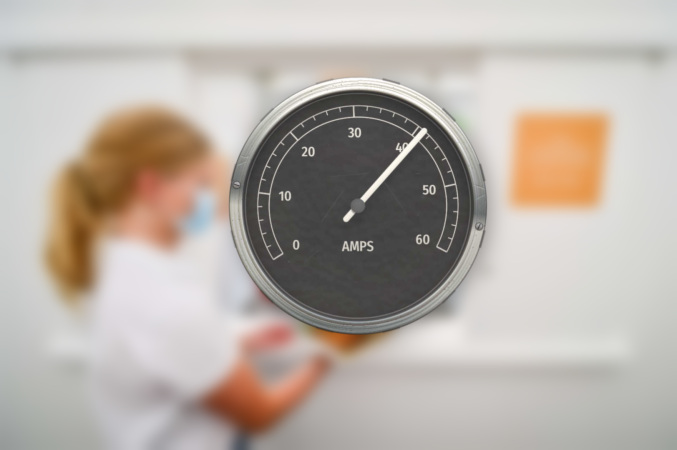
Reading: 41 A
